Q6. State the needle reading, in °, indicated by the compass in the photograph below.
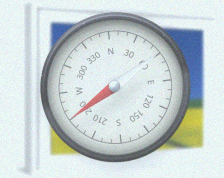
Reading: 240 °
